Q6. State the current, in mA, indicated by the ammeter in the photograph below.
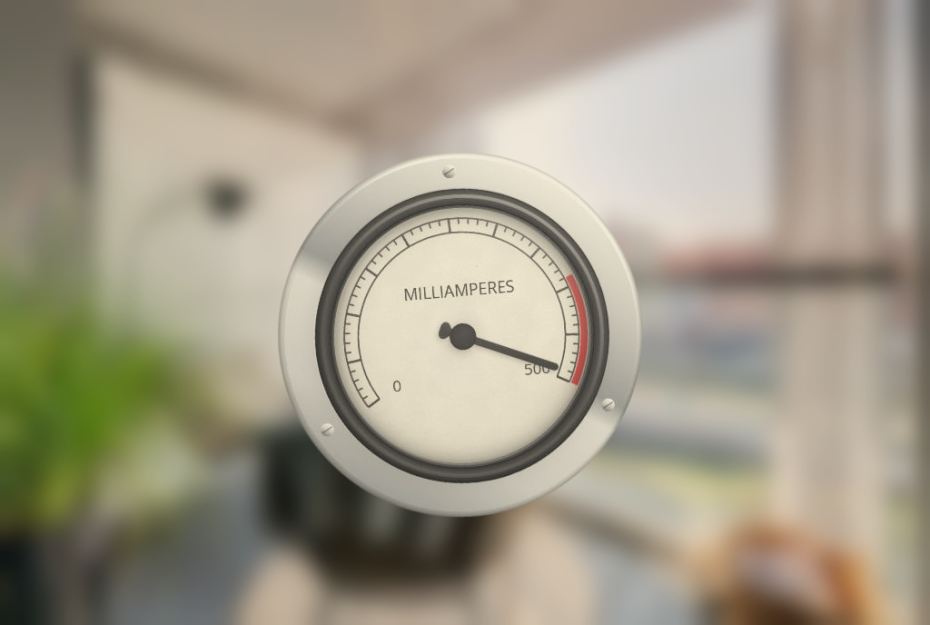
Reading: 490 mA
